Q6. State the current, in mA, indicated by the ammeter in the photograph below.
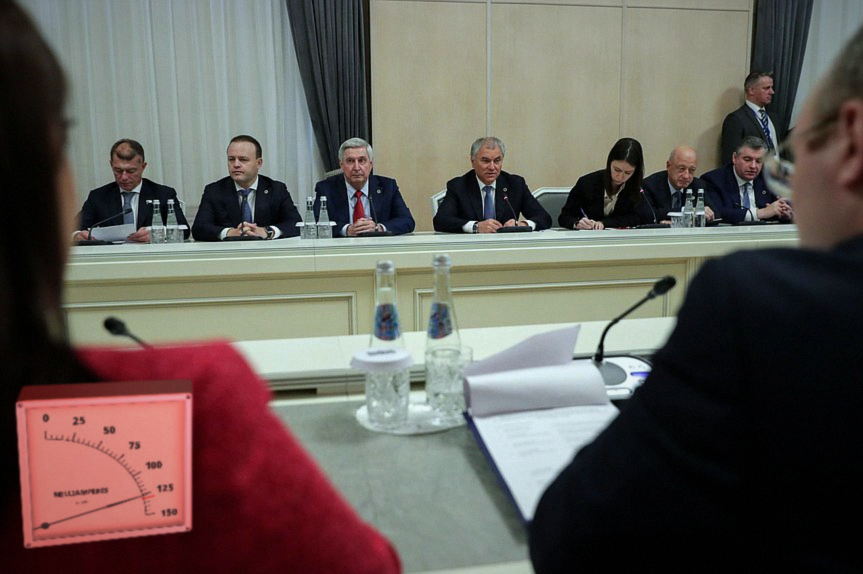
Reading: 125 mA
